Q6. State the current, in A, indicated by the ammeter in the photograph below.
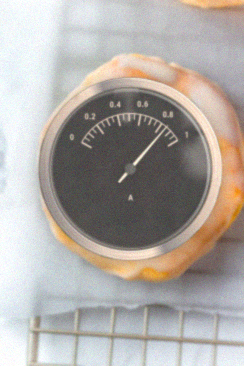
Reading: 0.85 A
